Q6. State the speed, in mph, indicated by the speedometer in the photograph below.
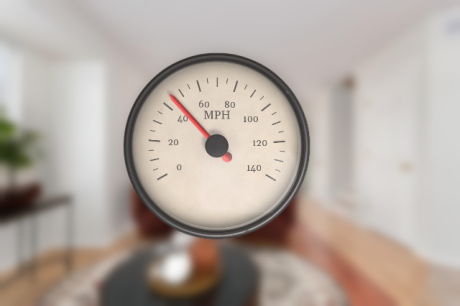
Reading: 45 mph
